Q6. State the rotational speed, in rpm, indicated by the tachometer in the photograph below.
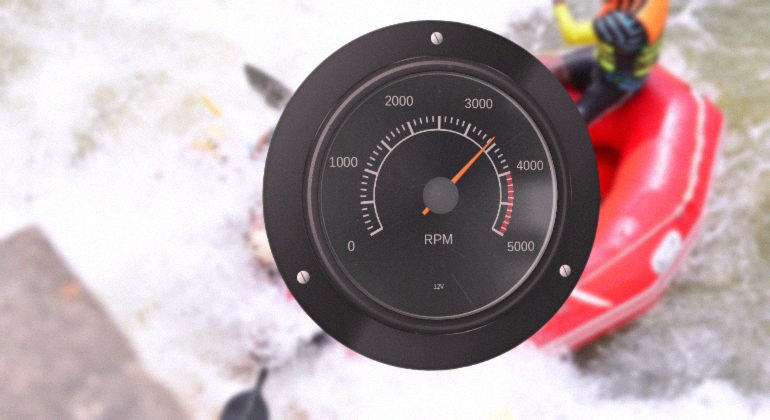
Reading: 3400 rpm
